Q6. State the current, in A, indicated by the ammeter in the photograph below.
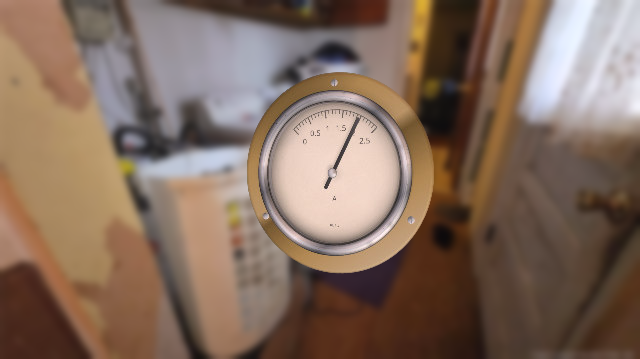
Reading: 2 A
